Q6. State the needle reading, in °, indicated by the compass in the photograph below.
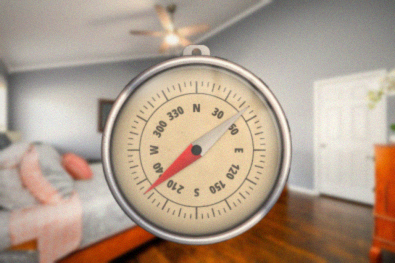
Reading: 230 °
